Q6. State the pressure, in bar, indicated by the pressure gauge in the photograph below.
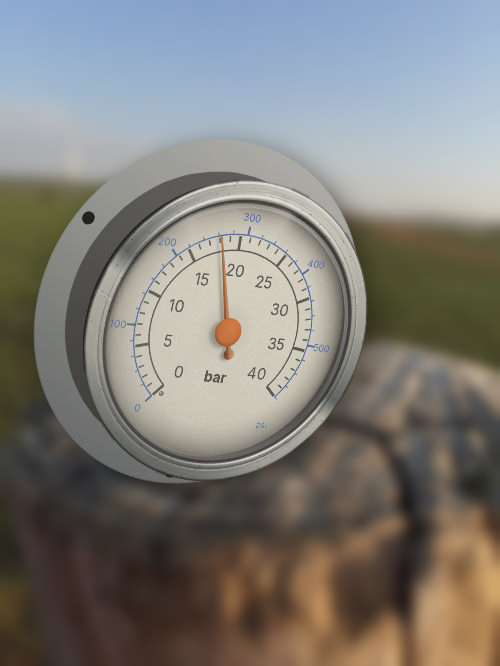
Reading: 18 bar
